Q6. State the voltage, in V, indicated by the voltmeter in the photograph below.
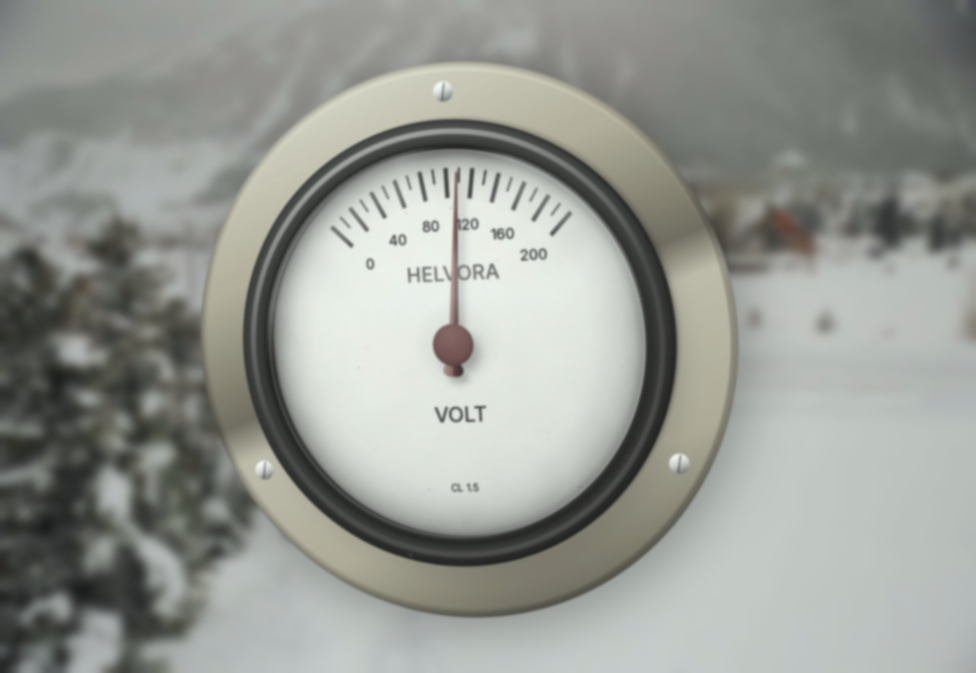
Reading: 110 V
